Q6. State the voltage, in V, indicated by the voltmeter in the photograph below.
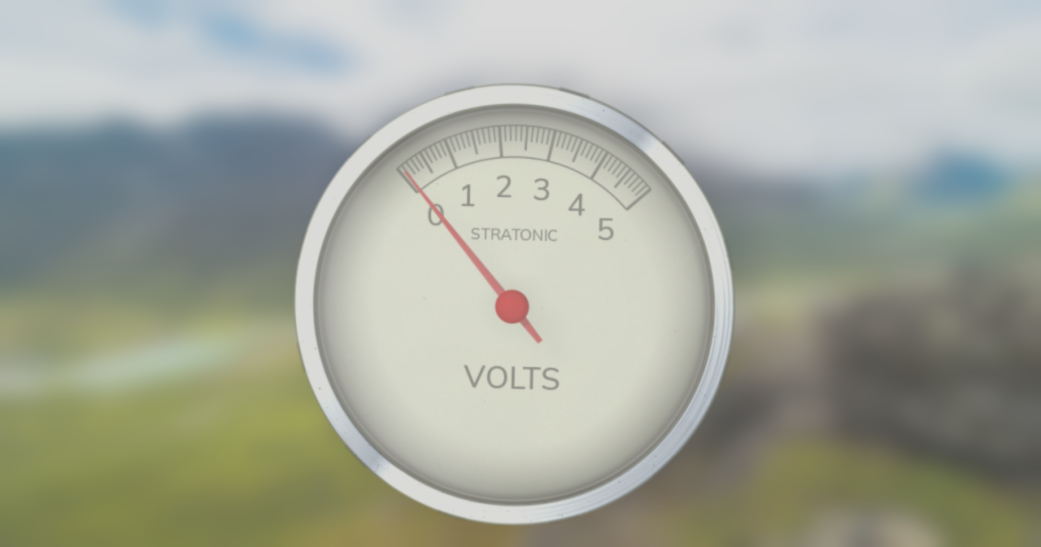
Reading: 0.1 V
